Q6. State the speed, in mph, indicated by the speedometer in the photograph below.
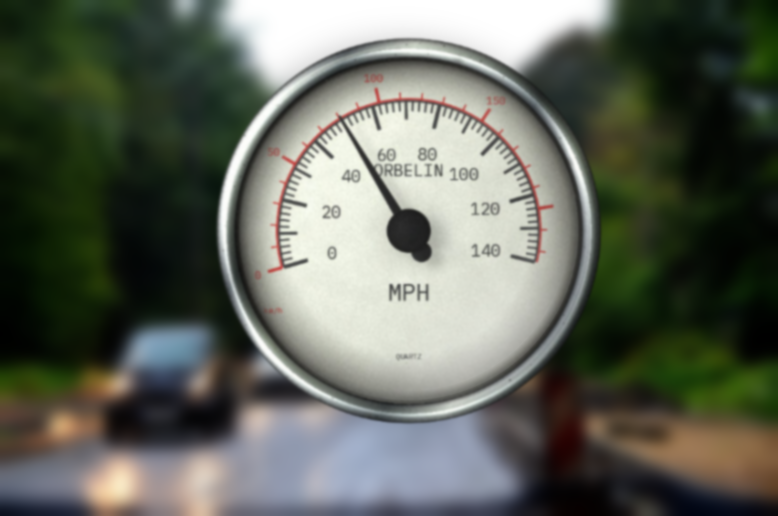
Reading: 50 mph
